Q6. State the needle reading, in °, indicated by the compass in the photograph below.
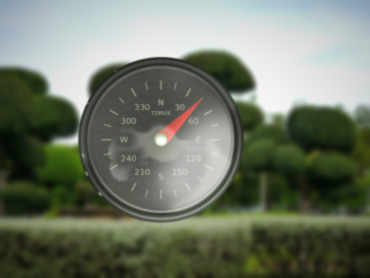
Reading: 45 °
